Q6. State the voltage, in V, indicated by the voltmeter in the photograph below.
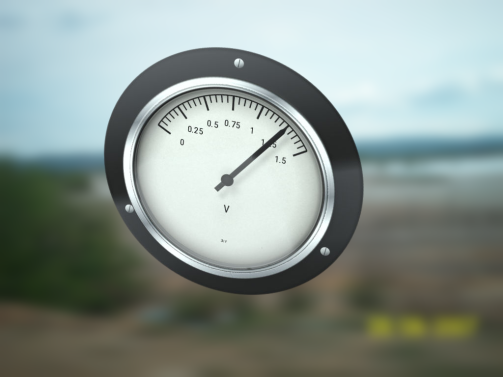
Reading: 1.25 V
